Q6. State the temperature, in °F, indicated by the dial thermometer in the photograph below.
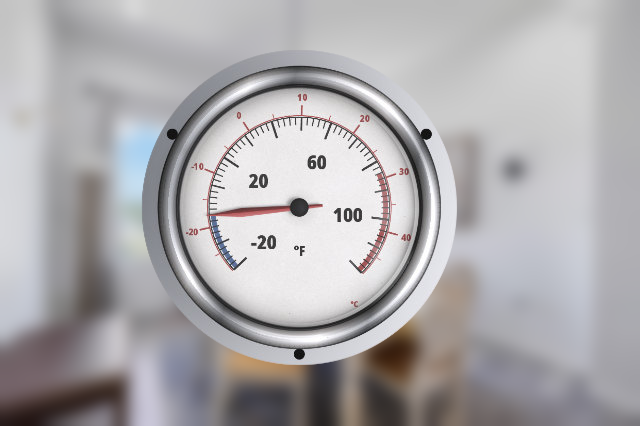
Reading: 0 °F
